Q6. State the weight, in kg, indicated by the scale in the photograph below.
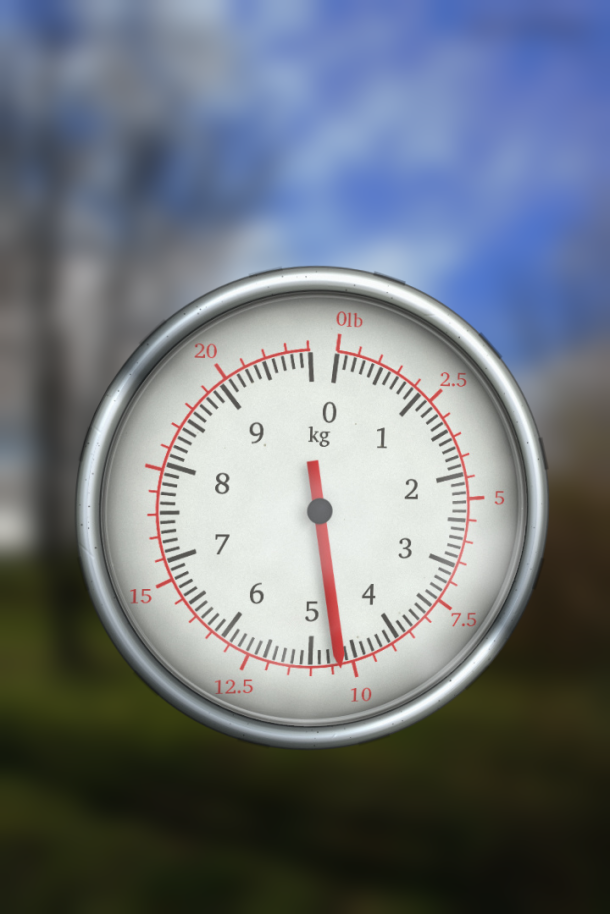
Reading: 4.7 kg
